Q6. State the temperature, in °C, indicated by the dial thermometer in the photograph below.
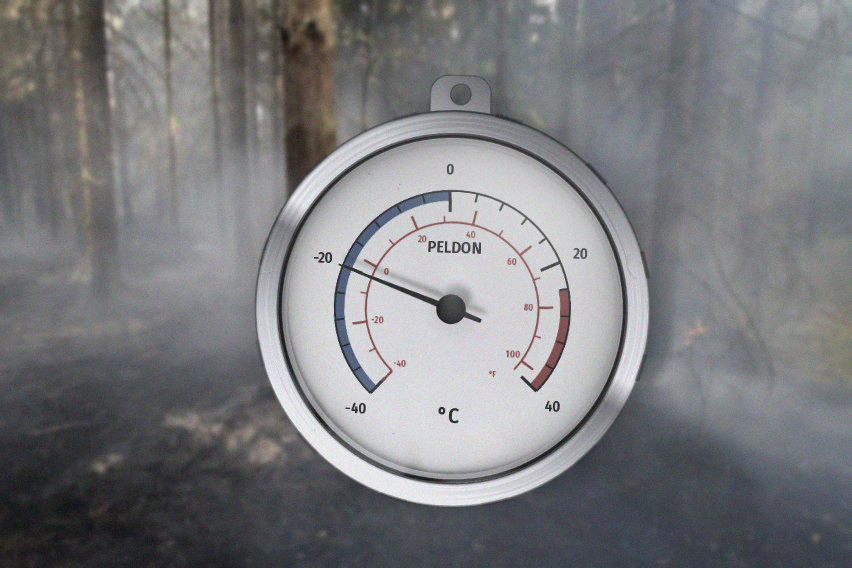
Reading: -20 °C
